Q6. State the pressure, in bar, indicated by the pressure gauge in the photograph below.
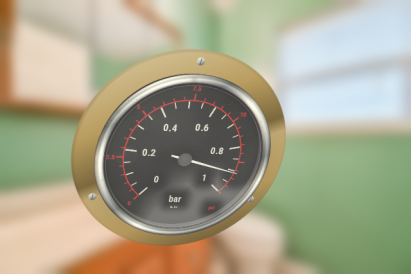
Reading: 0.9 bar
